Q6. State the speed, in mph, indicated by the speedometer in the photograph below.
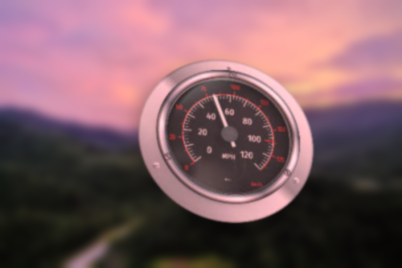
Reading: 50 mph
